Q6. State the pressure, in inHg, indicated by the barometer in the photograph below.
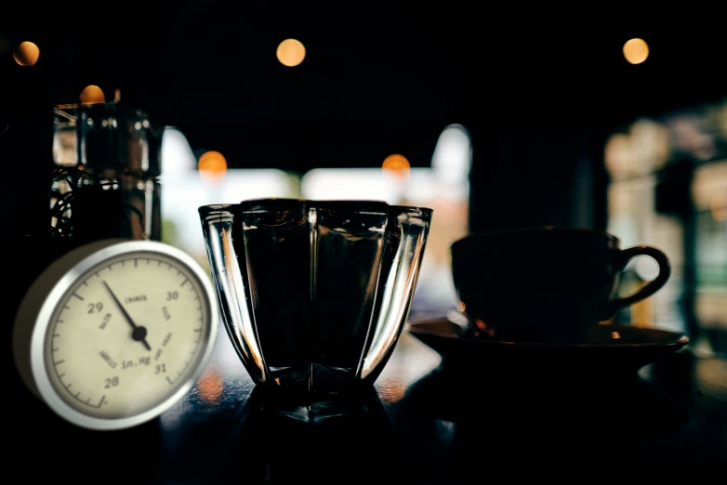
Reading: 29.2 inHg
